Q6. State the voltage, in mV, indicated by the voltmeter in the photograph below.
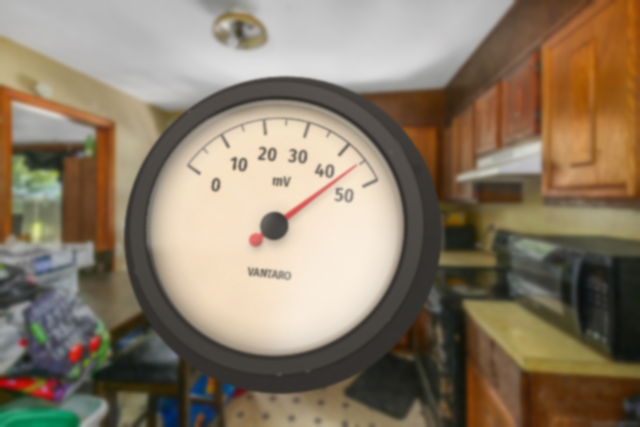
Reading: 45 mV
